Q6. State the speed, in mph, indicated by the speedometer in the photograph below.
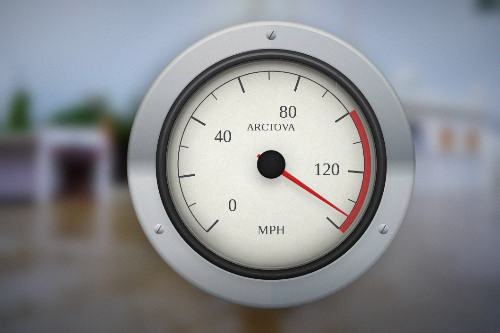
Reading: 135 mph
